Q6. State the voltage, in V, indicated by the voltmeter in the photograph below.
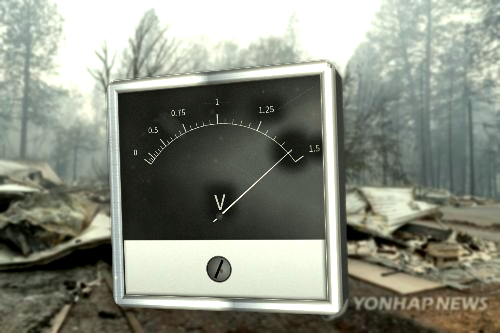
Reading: 1.45 V
